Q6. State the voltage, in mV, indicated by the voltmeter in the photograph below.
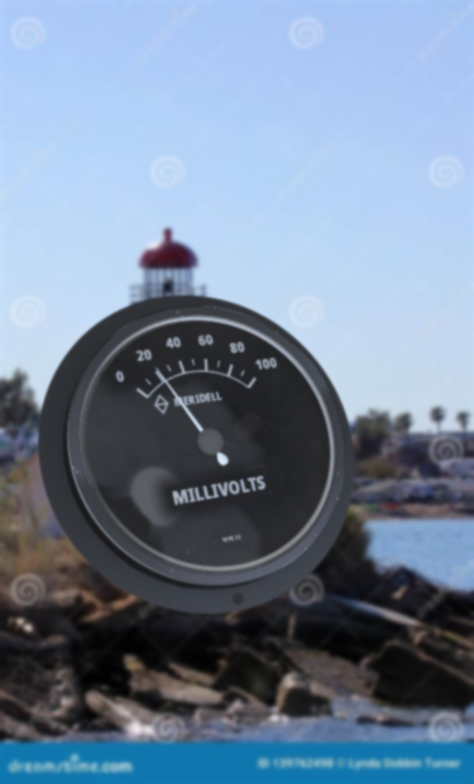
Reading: 20 mV
